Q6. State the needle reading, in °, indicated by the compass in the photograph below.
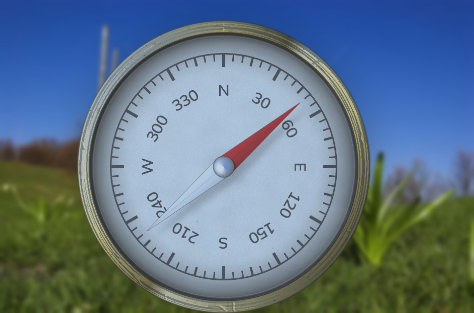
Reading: 50 °
